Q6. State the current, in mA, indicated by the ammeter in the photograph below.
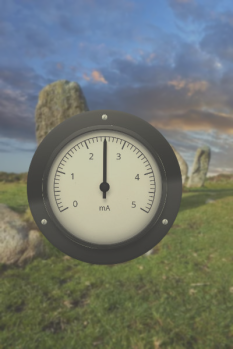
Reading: 2.5 mA
